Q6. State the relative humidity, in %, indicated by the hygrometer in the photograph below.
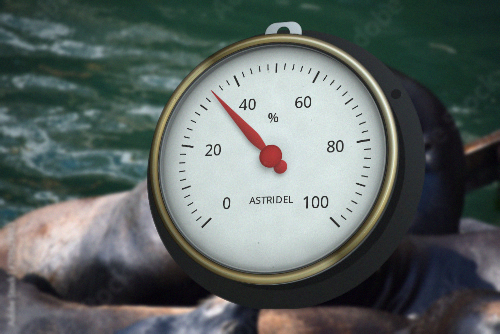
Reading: 34 %
